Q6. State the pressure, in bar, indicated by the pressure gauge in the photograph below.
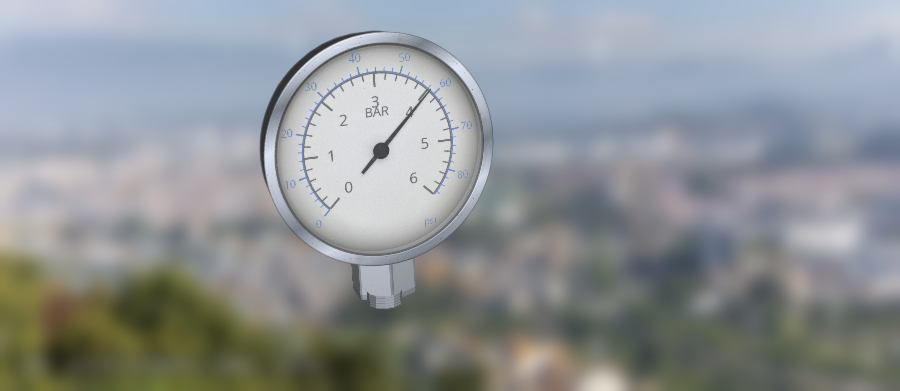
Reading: 4 bar
